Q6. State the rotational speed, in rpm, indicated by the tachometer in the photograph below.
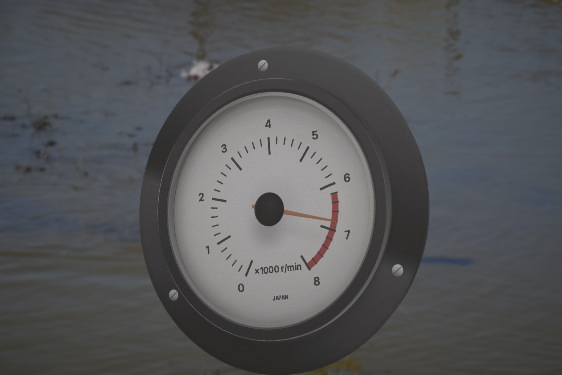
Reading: 6800 rpm
